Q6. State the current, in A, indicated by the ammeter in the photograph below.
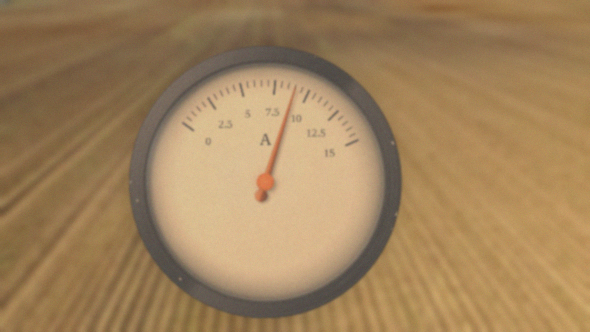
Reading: 9 A
